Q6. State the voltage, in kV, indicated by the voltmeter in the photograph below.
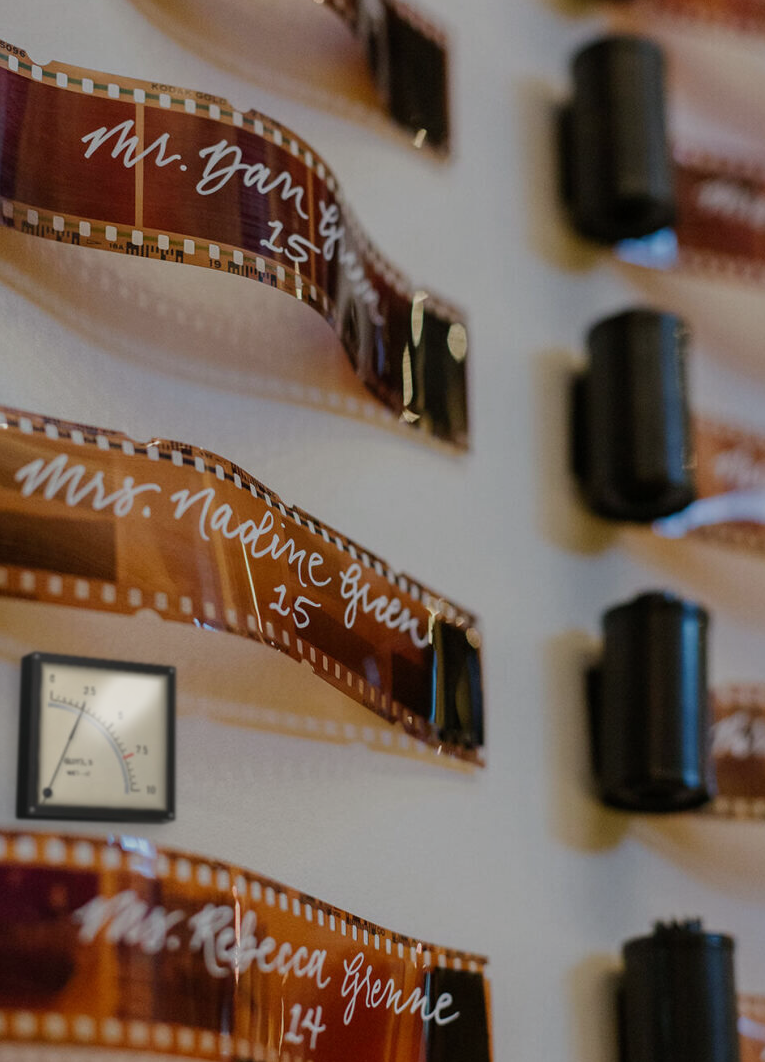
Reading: 2.5 kV
